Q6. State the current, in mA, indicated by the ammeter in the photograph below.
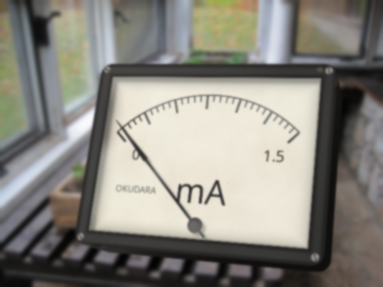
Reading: 0.05 mA
